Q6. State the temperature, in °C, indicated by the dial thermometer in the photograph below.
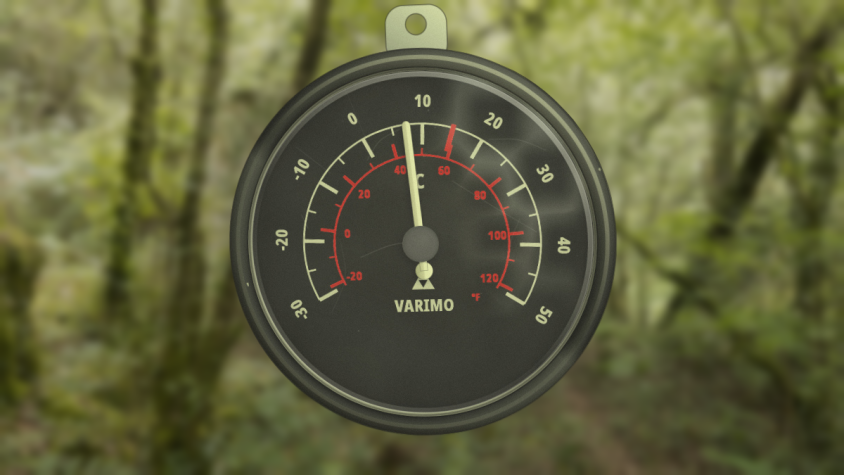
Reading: 7.5 °C
